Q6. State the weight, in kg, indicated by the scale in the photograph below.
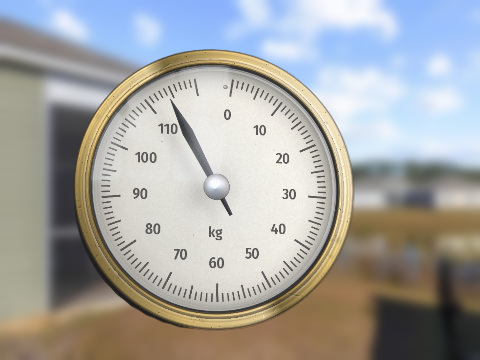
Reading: 114 kg
